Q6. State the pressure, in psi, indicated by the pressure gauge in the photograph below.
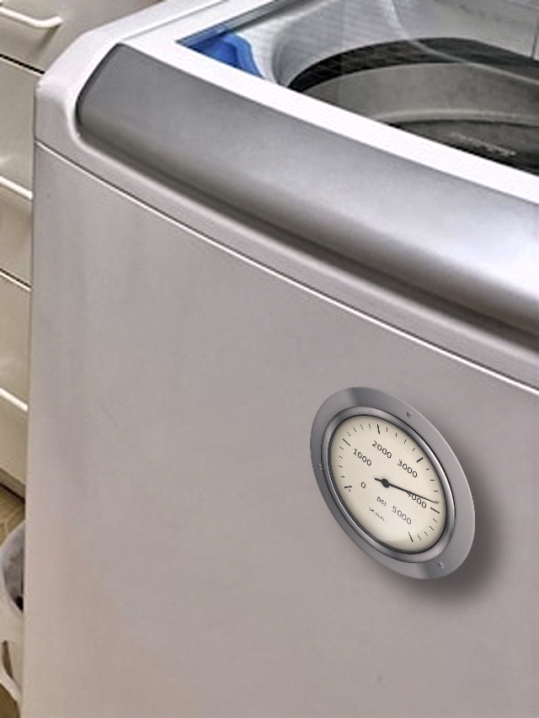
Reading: 3800 psi
